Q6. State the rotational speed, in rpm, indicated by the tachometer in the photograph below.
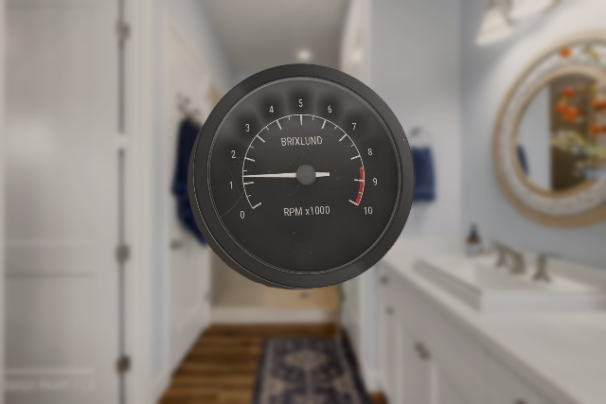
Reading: 1250 rpm
